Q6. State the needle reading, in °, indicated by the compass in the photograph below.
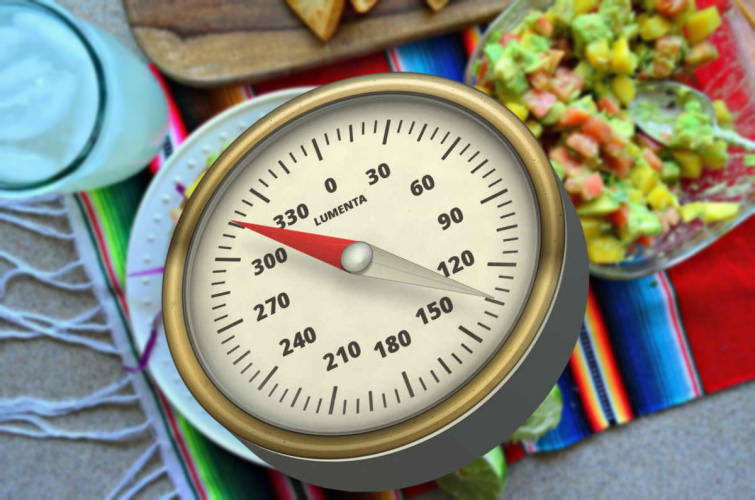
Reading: 315 °
